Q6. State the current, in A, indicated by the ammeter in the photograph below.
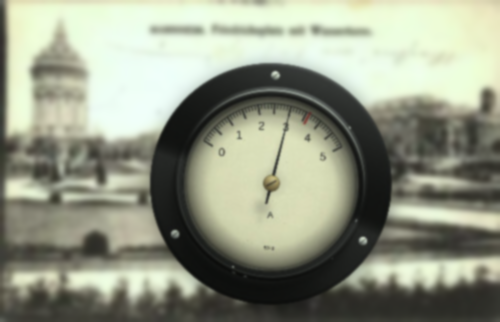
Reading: 3 A
